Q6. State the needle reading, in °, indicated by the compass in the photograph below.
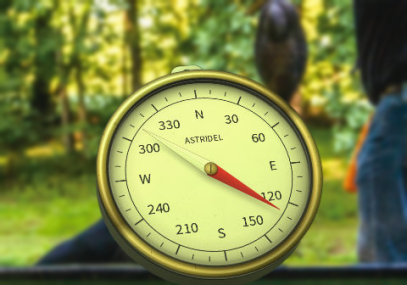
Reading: 130 °
